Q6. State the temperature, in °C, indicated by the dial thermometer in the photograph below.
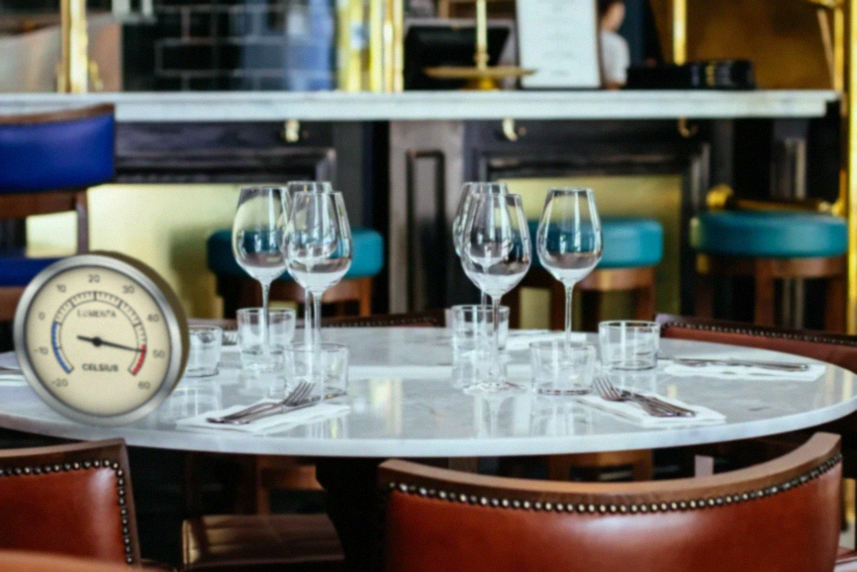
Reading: 50 °C
